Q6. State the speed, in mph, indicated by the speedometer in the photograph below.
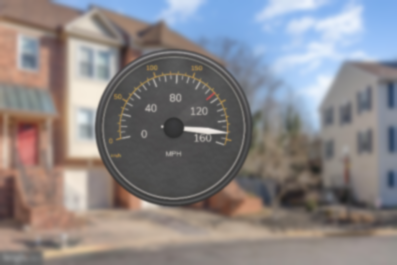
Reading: 150 mph
